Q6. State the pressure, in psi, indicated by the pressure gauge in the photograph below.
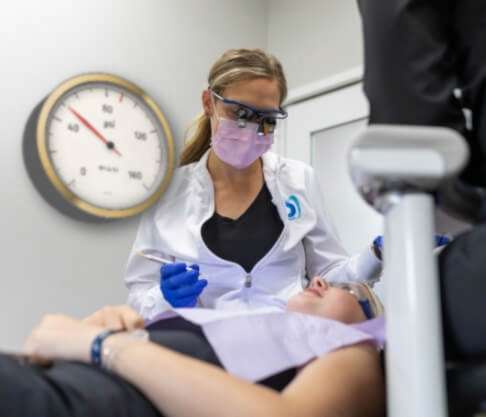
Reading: 50 psi
